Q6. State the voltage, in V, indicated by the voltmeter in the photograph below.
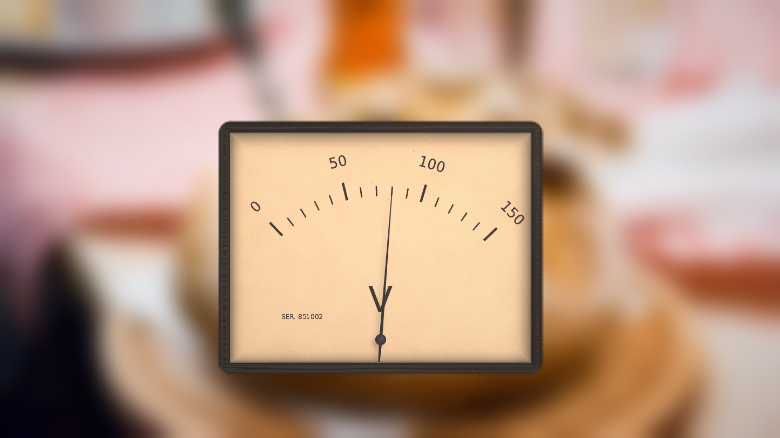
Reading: 80 V
